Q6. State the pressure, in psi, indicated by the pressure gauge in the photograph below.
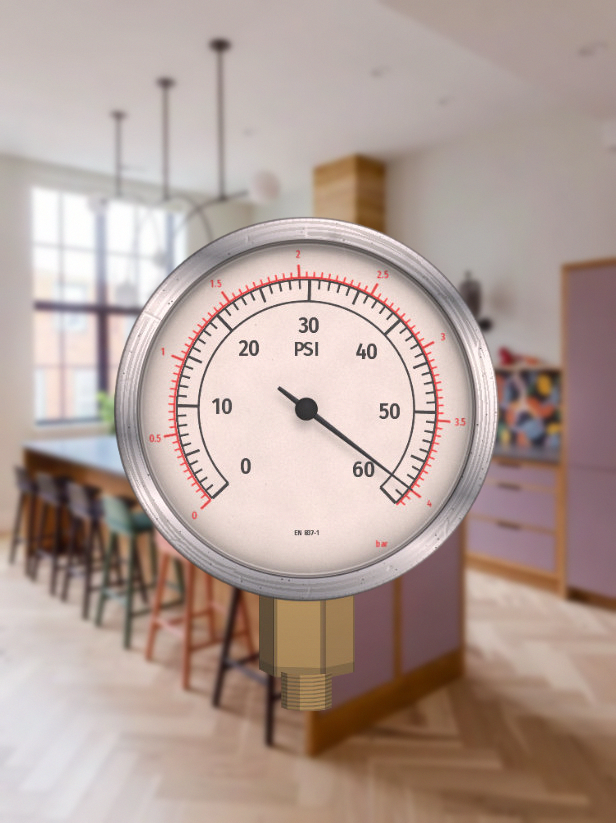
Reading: 58 psi
